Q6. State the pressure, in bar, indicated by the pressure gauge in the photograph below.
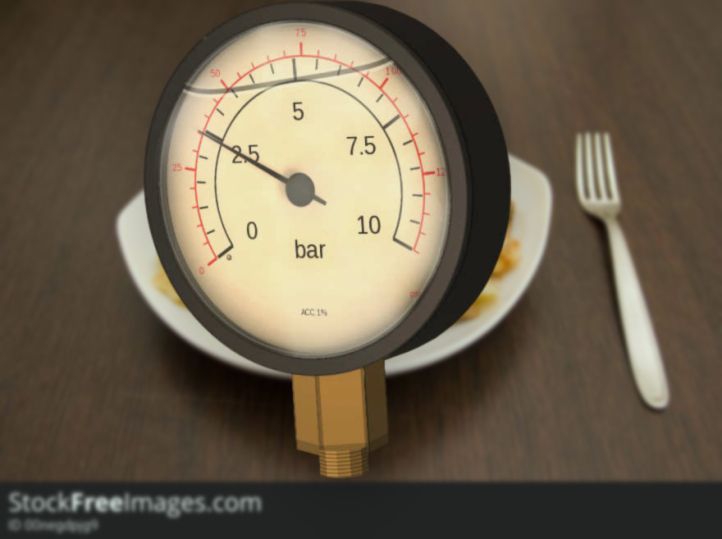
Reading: 2.5 bar
